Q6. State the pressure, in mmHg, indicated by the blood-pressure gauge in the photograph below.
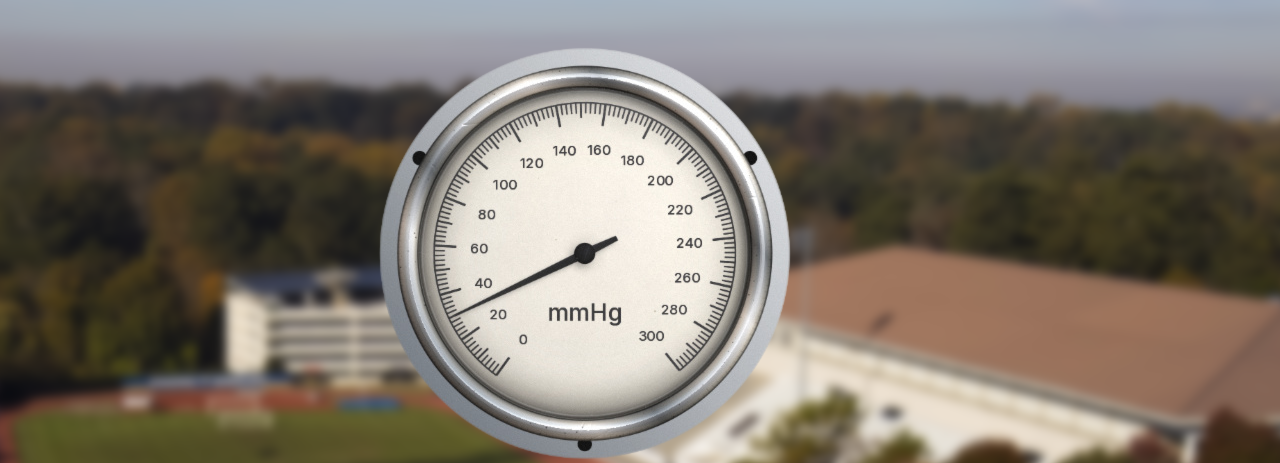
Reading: 30 mmHg
